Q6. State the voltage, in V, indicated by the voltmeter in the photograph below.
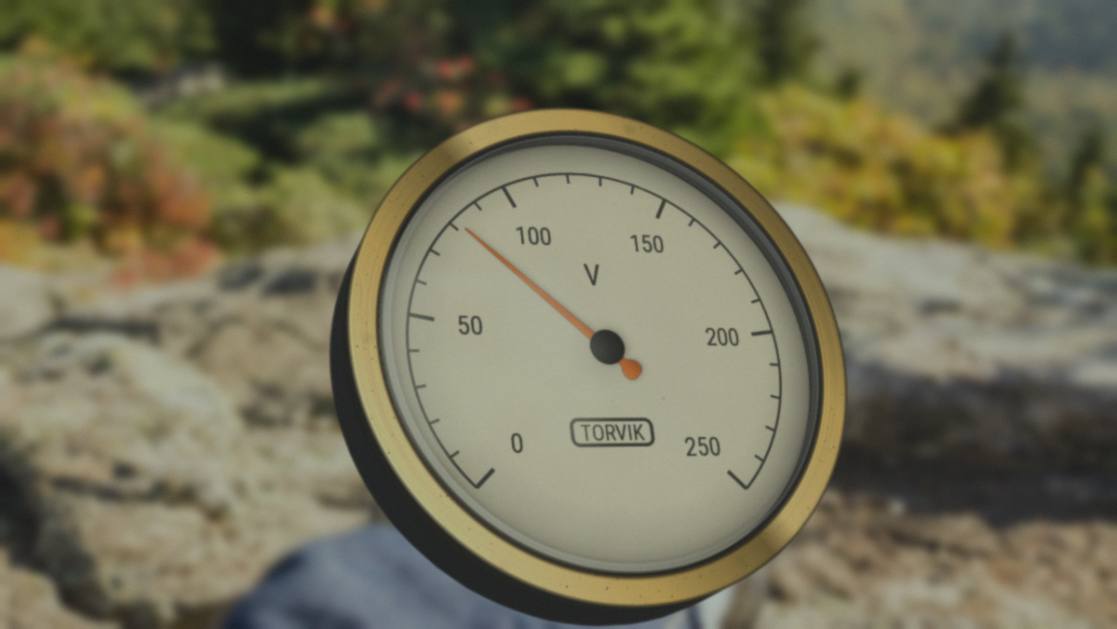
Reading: 80 V
